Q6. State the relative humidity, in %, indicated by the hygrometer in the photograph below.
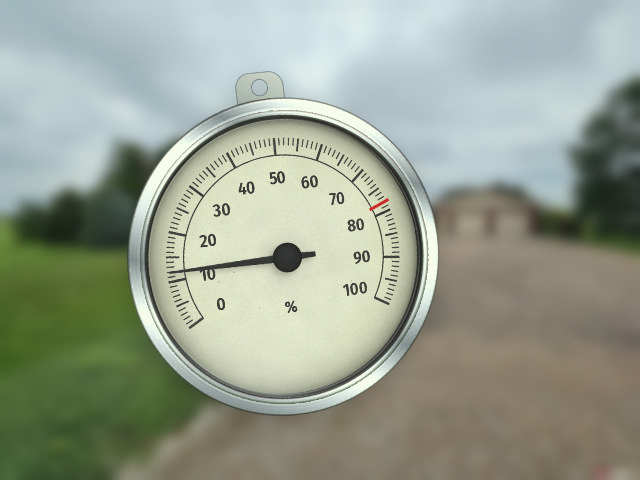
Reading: 12 %
